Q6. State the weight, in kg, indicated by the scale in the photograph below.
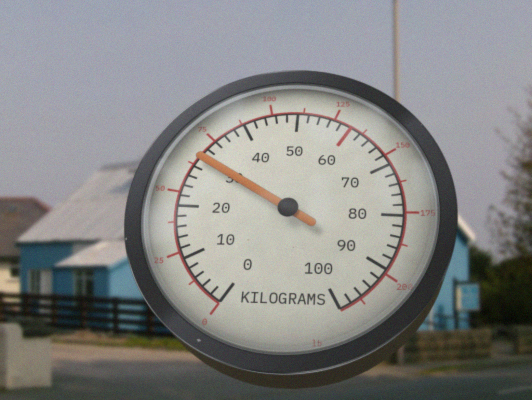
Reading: 30 kg
